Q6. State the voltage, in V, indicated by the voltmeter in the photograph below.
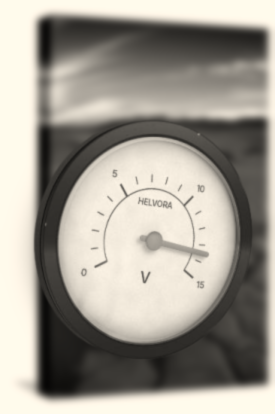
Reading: 13.5 V
